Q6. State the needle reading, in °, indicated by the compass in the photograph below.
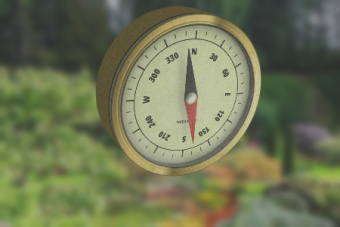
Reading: 170 °
